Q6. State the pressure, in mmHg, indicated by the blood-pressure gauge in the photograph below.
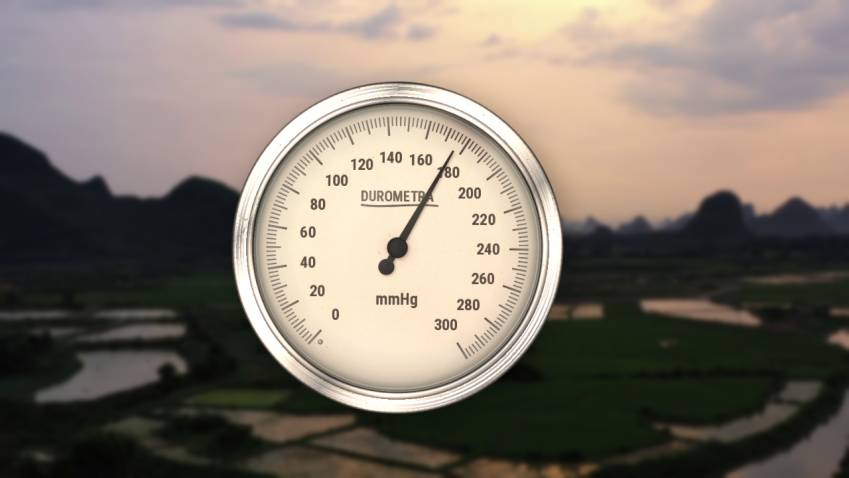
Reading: 176 mmHg
